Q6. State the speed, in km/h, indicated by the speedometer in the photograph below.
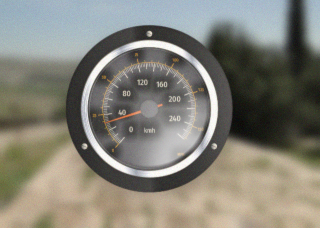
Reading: 30 km/h
